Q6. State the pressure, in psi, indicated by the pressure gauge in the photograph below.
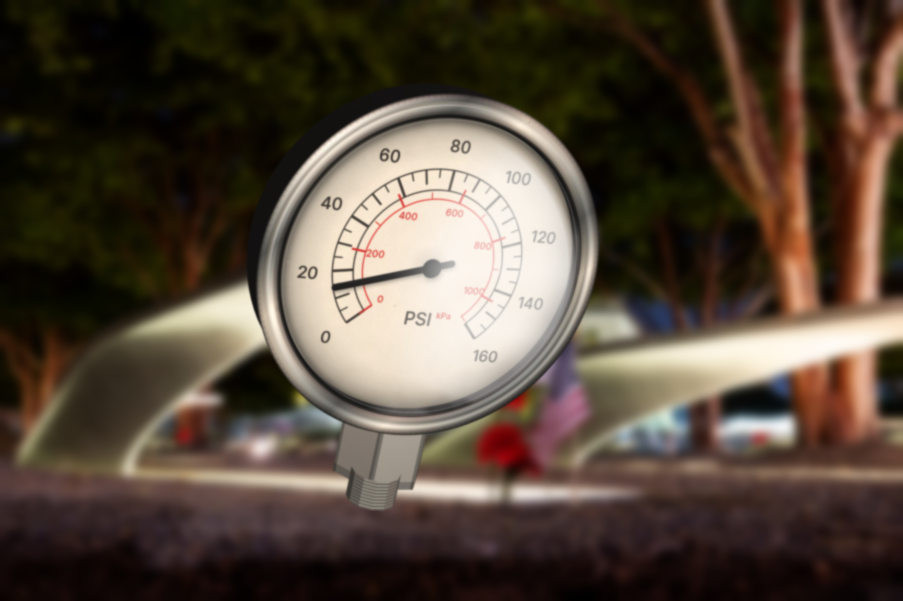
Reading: 15 psi
